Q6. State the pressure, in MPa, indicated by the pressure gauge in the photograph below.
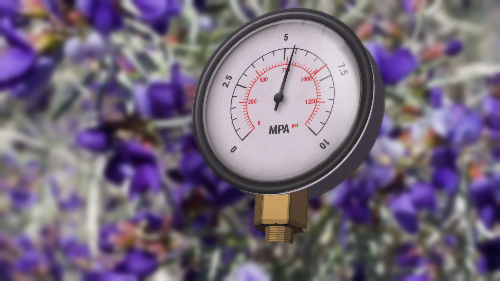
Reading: 5.5 MPa
